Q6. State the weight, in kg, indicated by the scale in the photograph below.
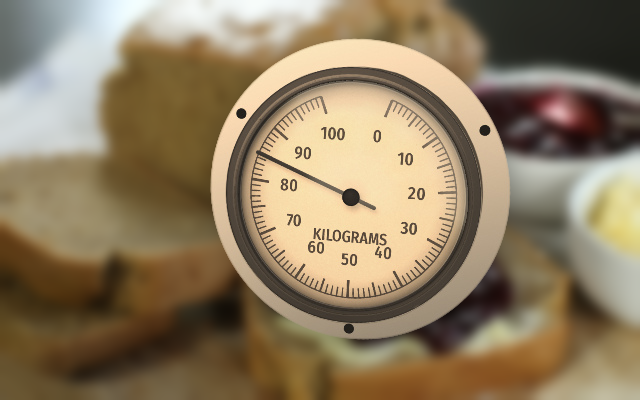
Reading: 85 kg
